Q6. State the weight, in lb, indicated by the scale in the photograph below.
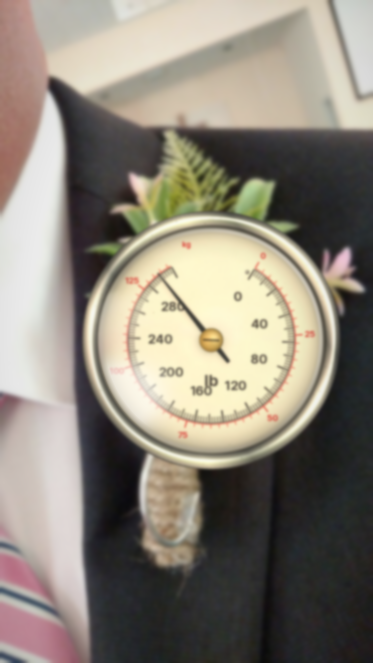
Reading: 290 lb
